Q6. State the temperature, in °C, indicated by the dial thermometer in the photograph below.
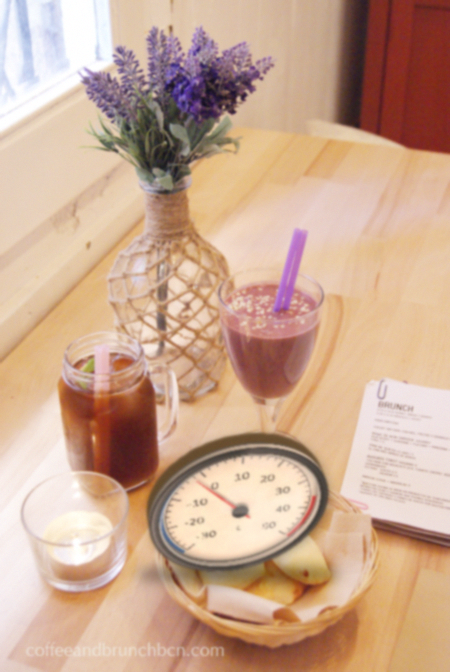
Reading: -2 °C
